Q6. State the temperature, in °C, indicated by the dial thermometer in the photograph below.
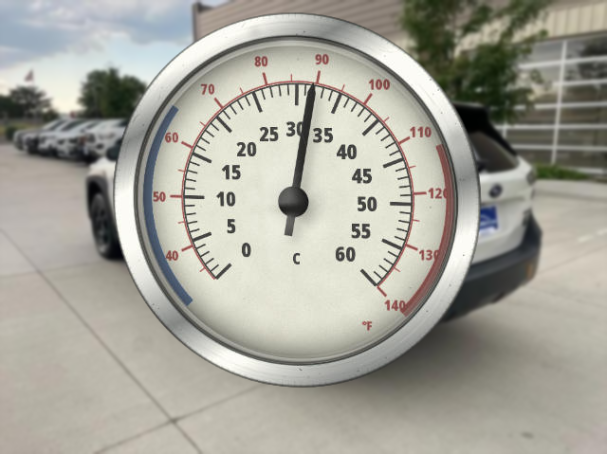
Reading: 32 °C
